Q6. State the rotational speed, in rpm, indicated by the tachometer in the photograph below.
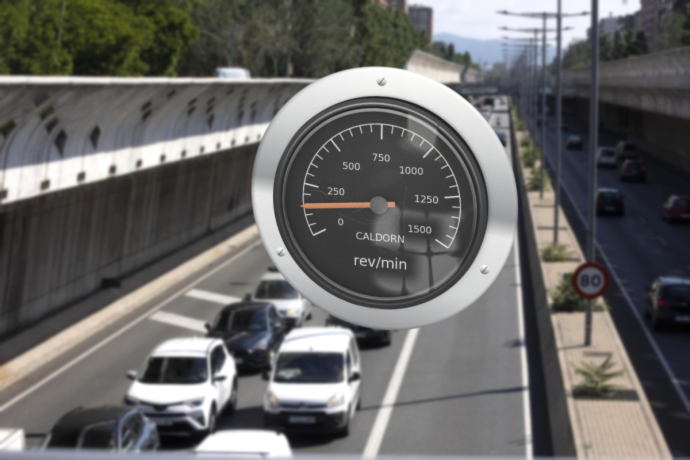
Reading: 150 rpm
